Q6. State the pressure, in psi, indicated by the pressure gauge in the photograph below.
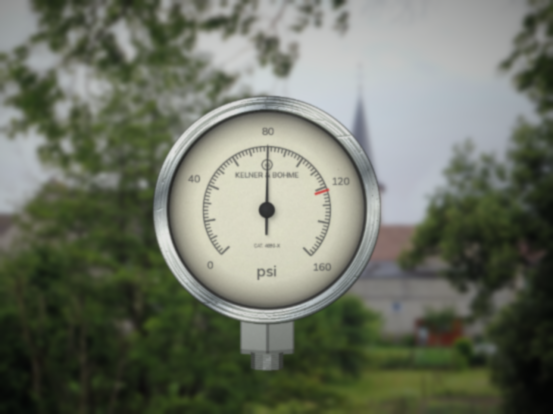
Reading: 80 psi
